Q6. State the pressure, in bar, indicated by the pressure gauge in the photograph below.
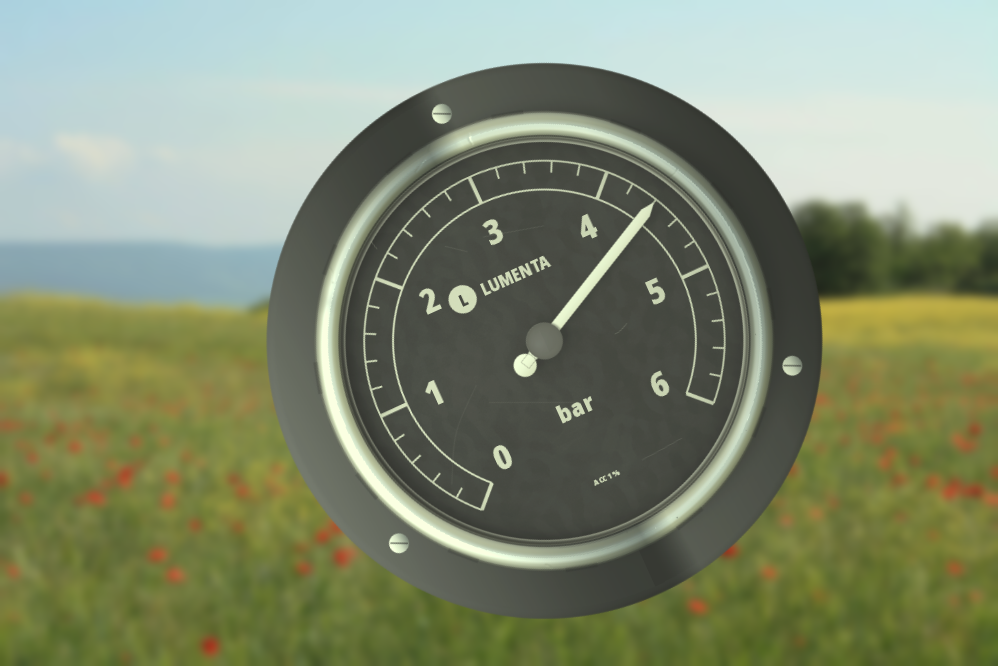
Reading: 4.4 bar
